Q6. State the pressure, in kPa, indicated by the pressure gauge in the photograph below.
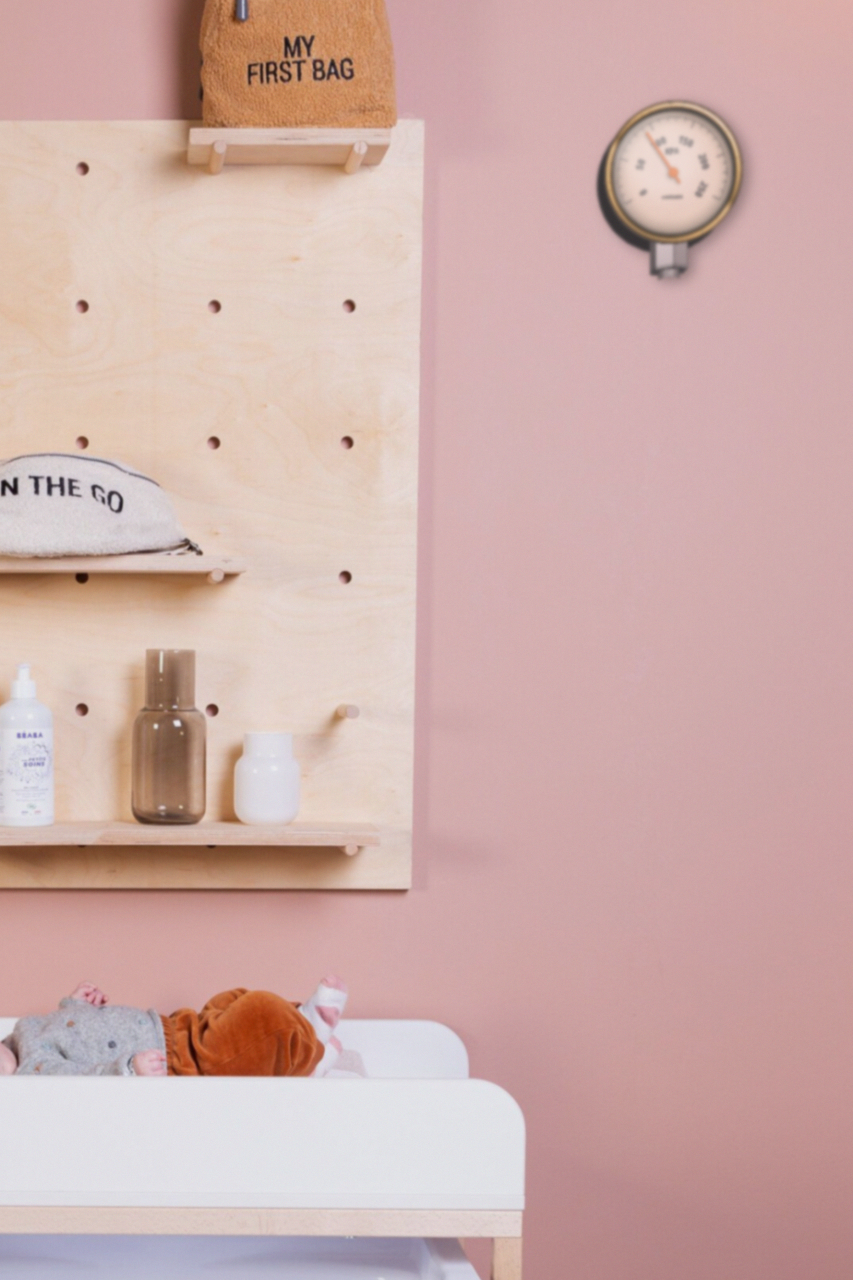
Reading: 90 kPa
